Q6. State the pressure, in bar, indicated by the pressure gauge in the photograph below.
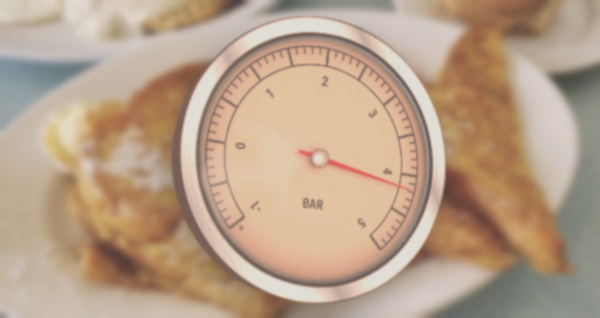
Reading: 4.2 bar
